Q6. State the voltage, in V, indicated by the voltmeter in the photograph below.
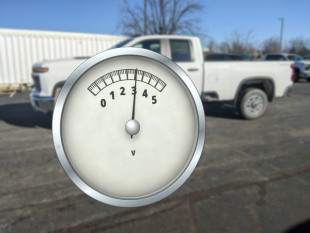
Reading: 3 V
